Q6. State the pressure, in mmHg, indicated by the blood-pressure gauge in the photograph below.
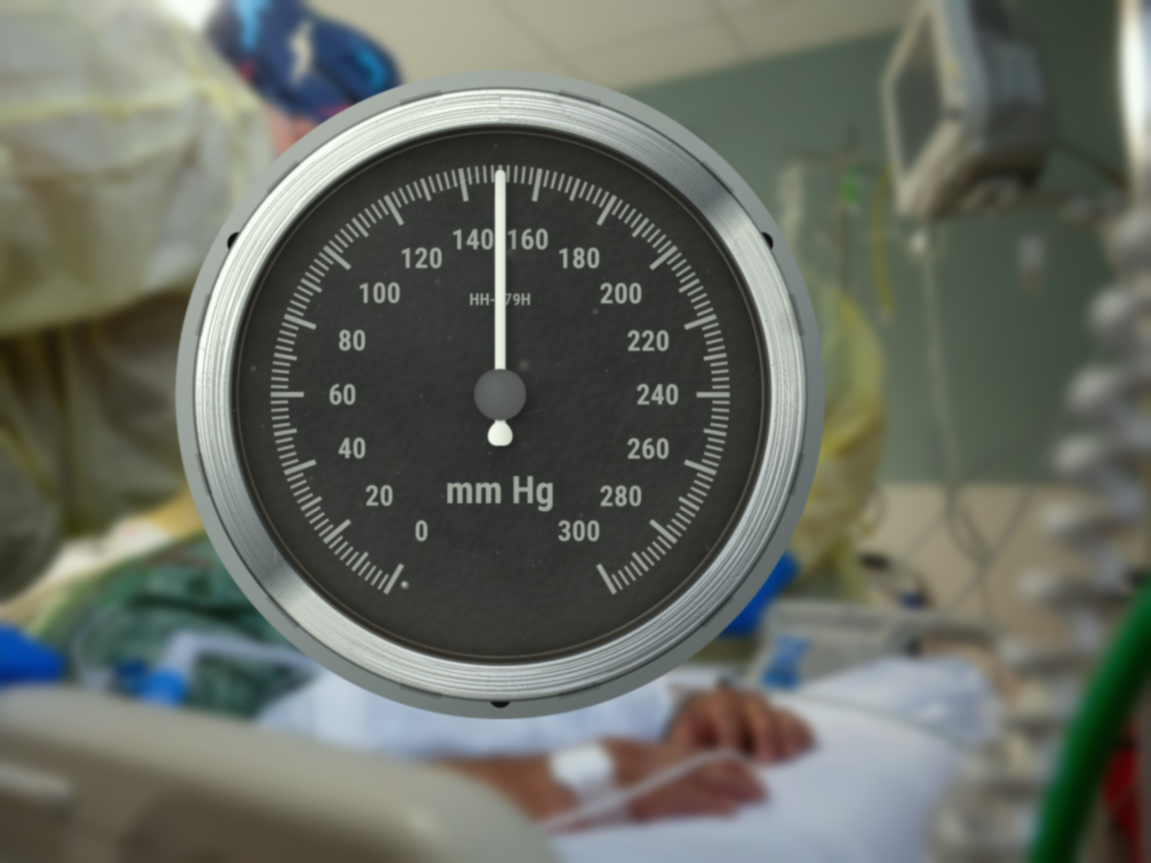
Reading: 150 mmHg
